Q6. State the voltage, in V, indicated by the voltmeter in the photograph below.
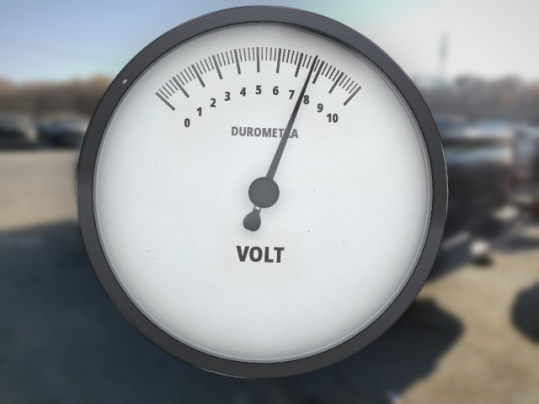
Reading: 7.6 V
